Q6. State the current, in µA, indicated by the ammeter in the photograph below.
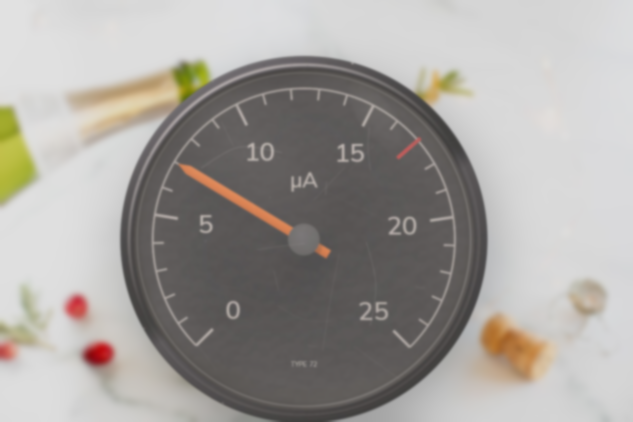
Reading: 7 µA
